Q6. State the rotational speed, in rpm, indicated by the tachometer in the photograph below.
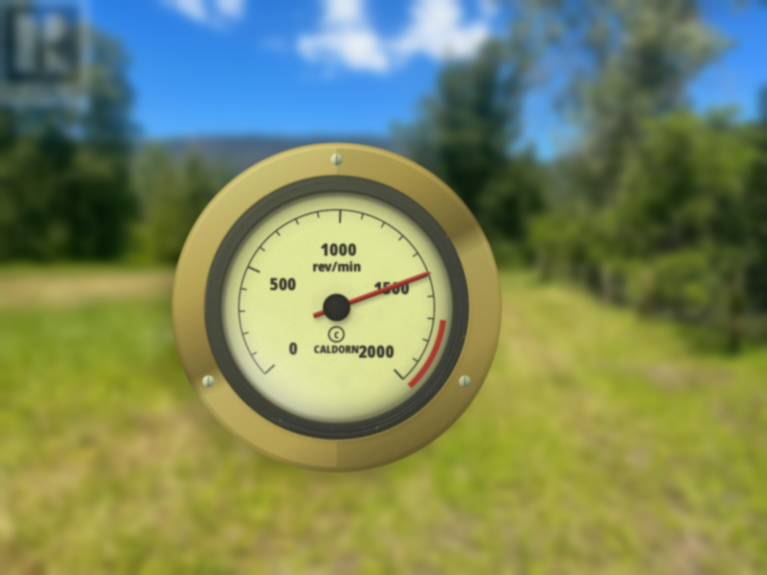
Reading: 1500 rpm
